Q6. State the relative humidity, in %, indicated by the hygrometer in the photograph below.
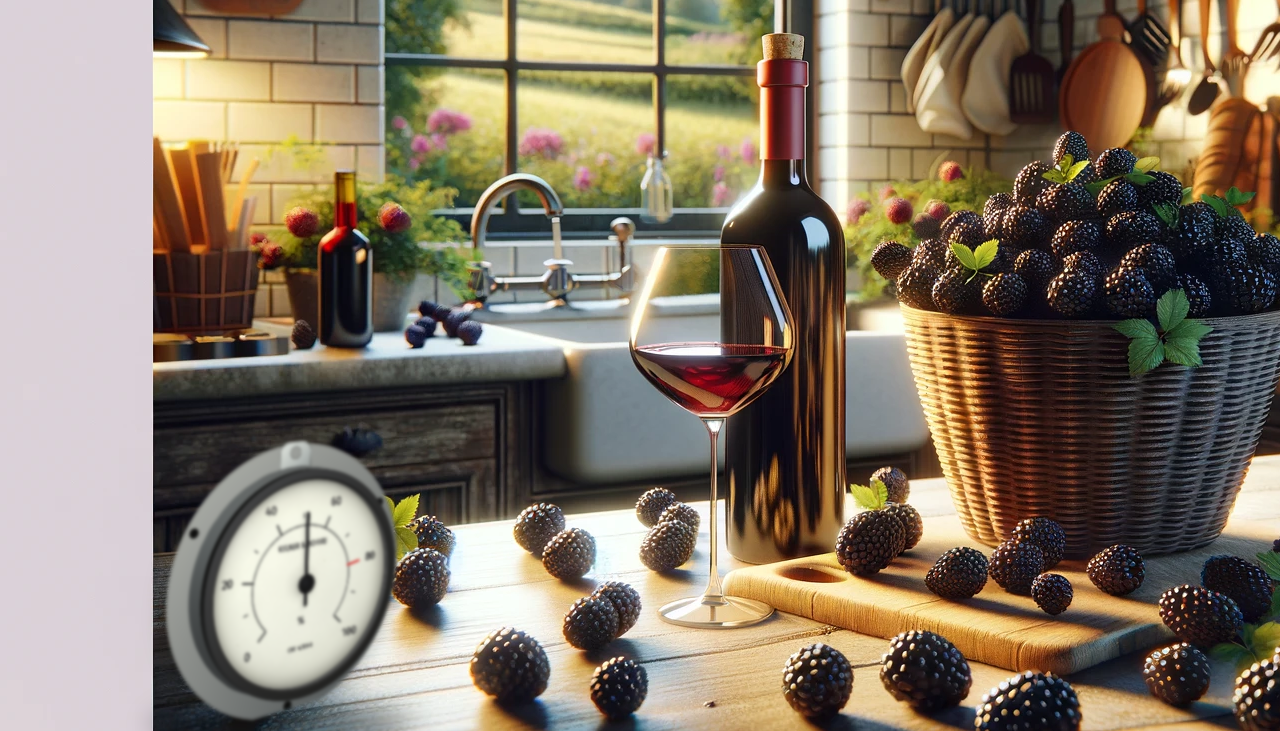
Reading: 50 %
